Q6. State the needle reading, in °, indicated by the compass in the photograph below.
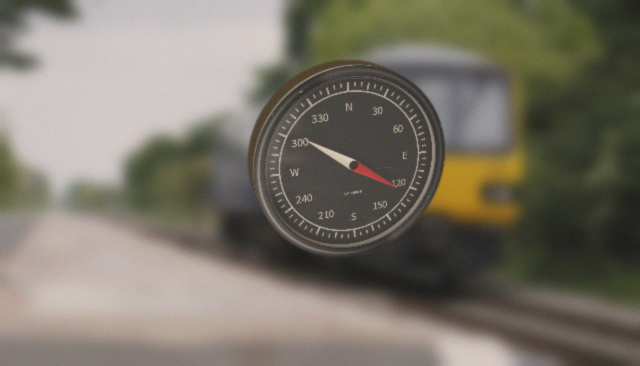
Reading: 125 °
